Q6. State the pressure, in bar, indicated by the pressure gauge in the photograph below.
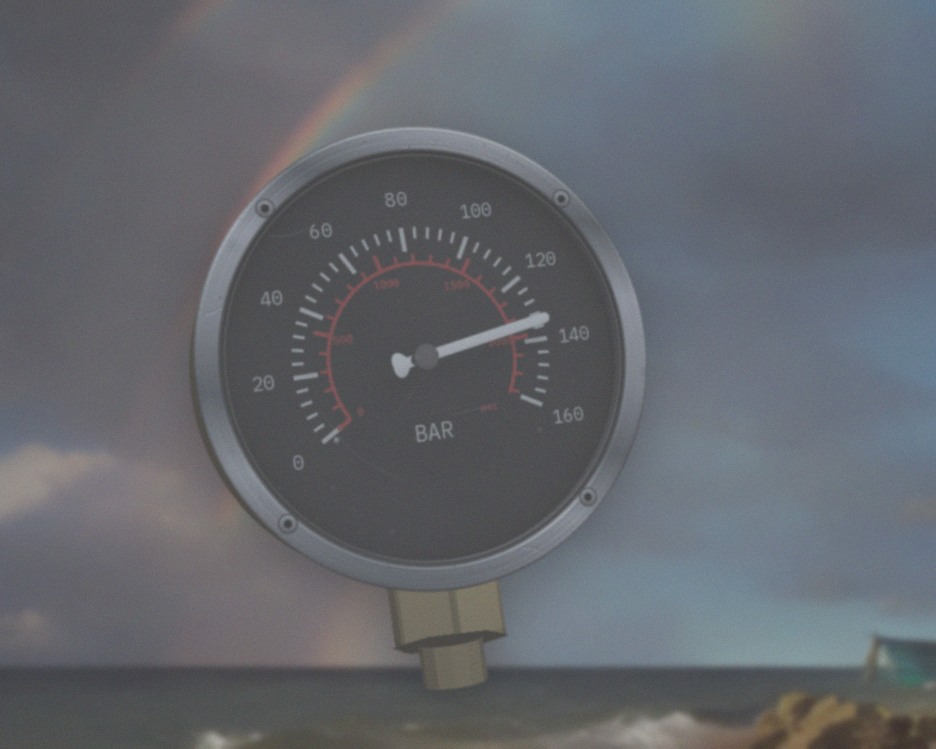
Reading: 134 bar
